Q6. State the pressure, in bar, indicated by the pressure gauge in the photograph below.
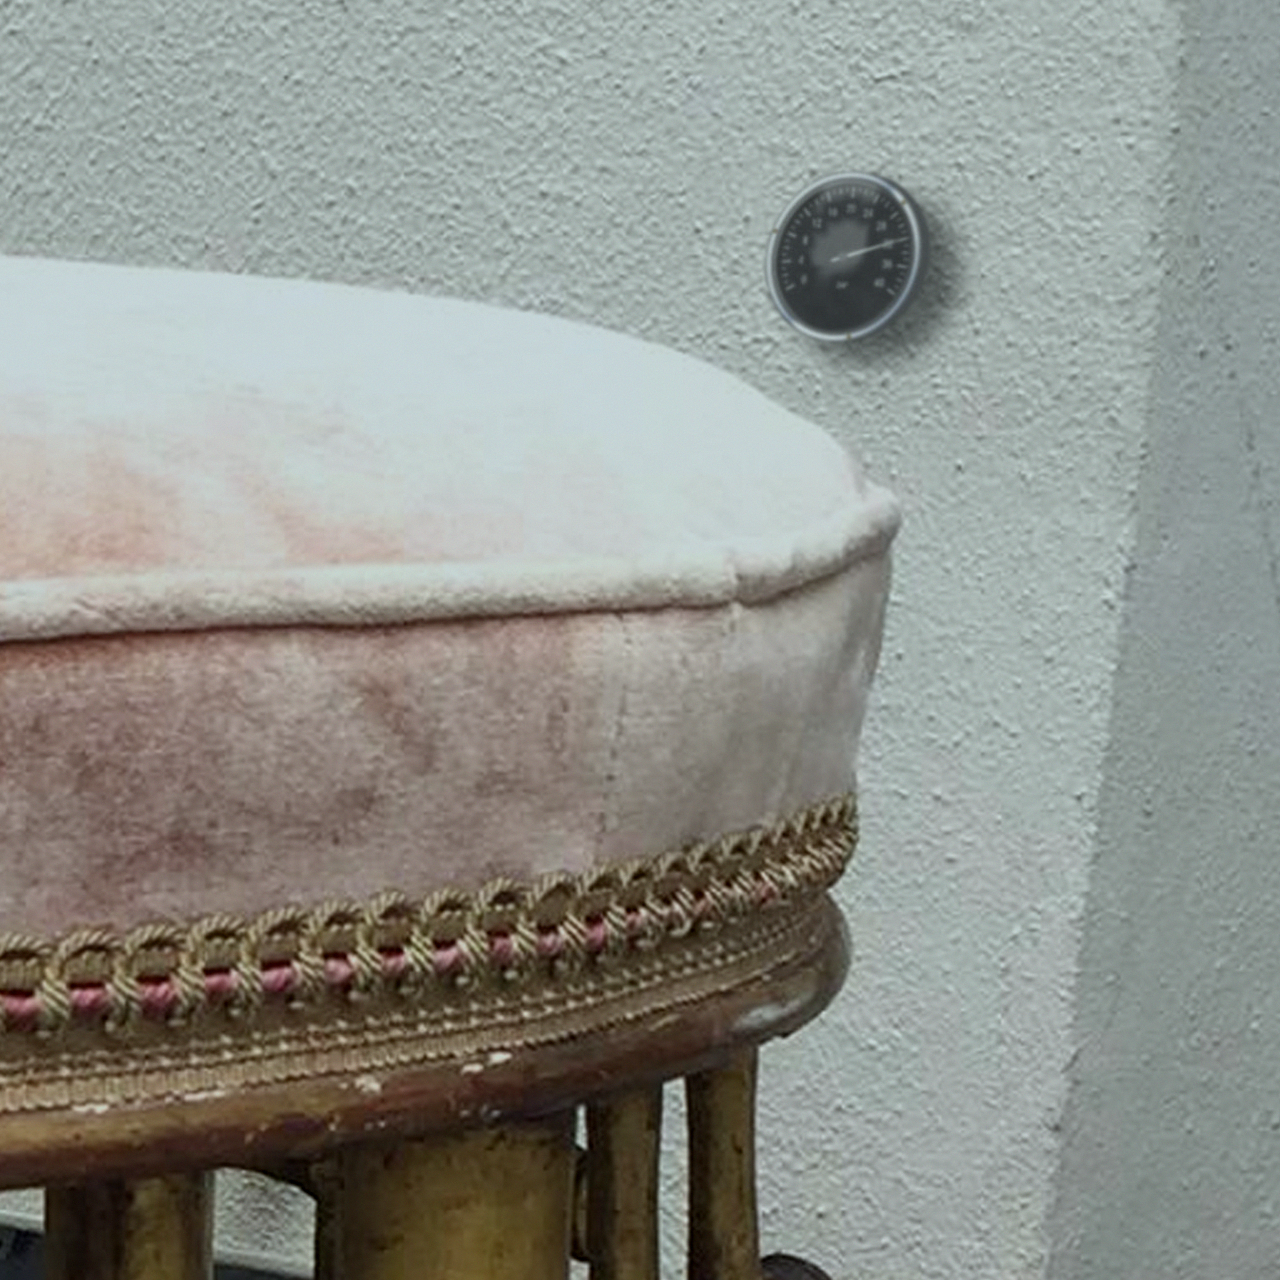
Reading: 32 bar
